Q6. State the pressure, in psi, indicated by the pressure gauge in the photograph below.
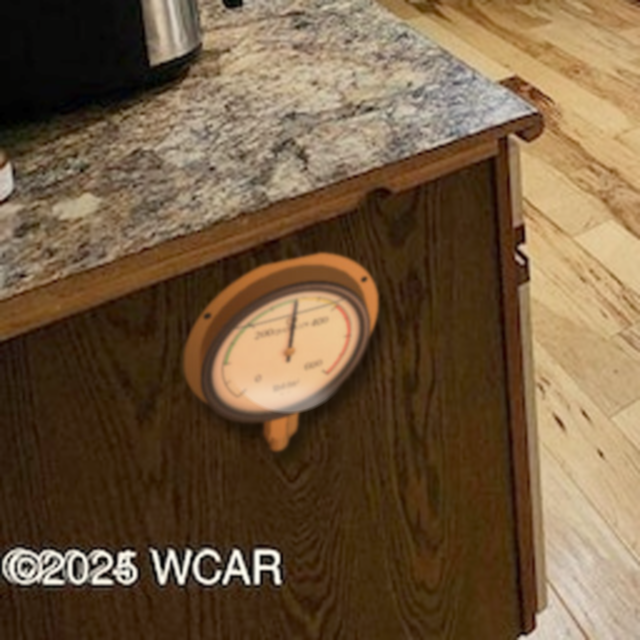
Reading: 300 psi
